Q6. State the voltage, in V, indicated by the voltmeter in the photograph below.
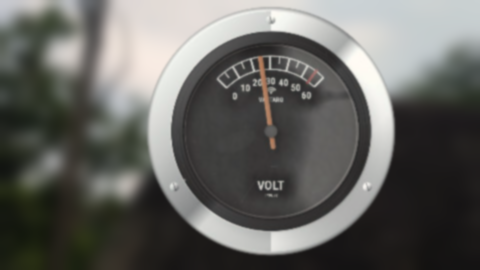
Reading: 25 V
